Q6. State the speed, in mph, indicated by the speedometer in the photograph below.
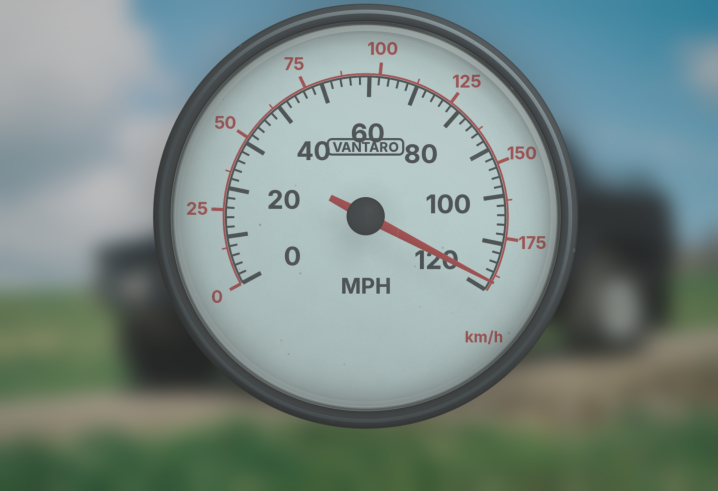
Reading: 118 mph
